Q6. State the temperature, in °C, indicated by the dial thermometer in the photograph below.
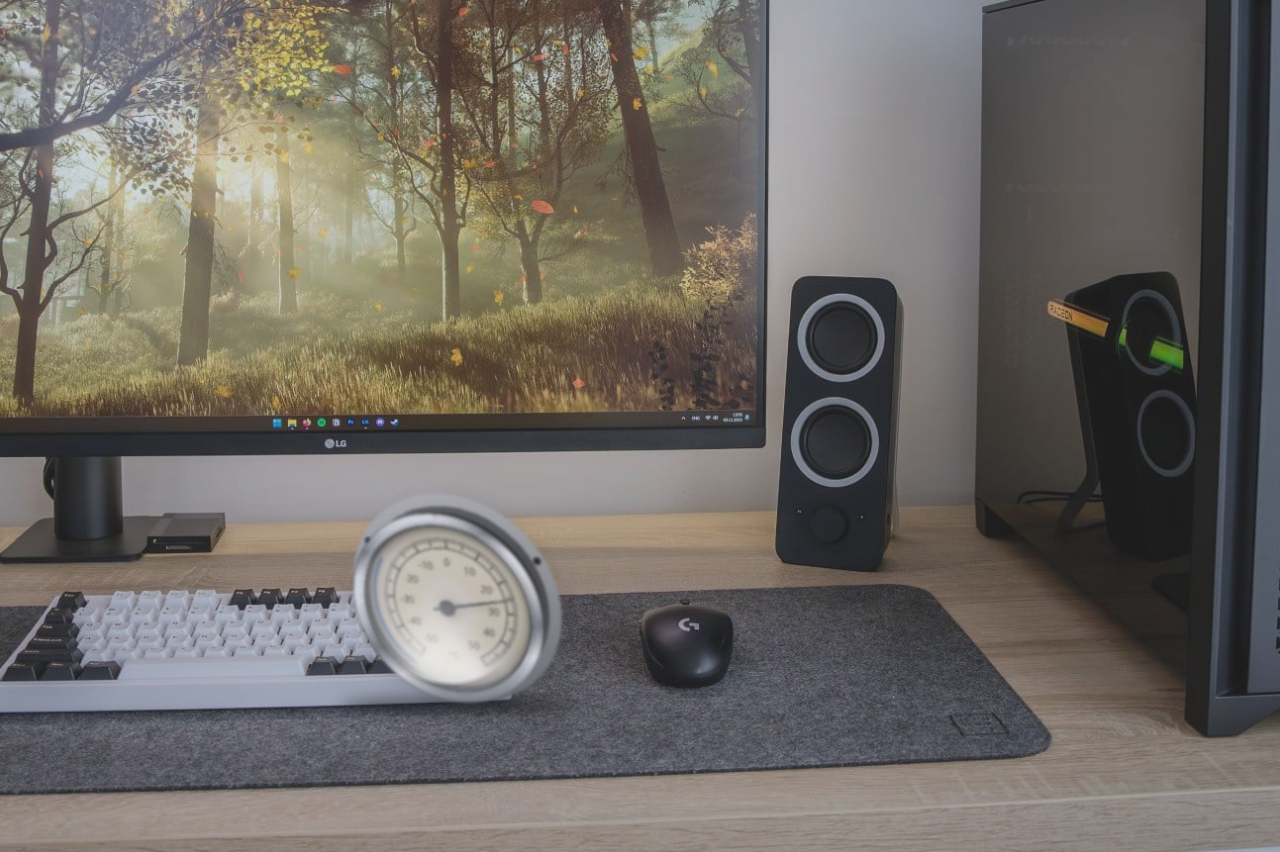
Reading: 25 °C
